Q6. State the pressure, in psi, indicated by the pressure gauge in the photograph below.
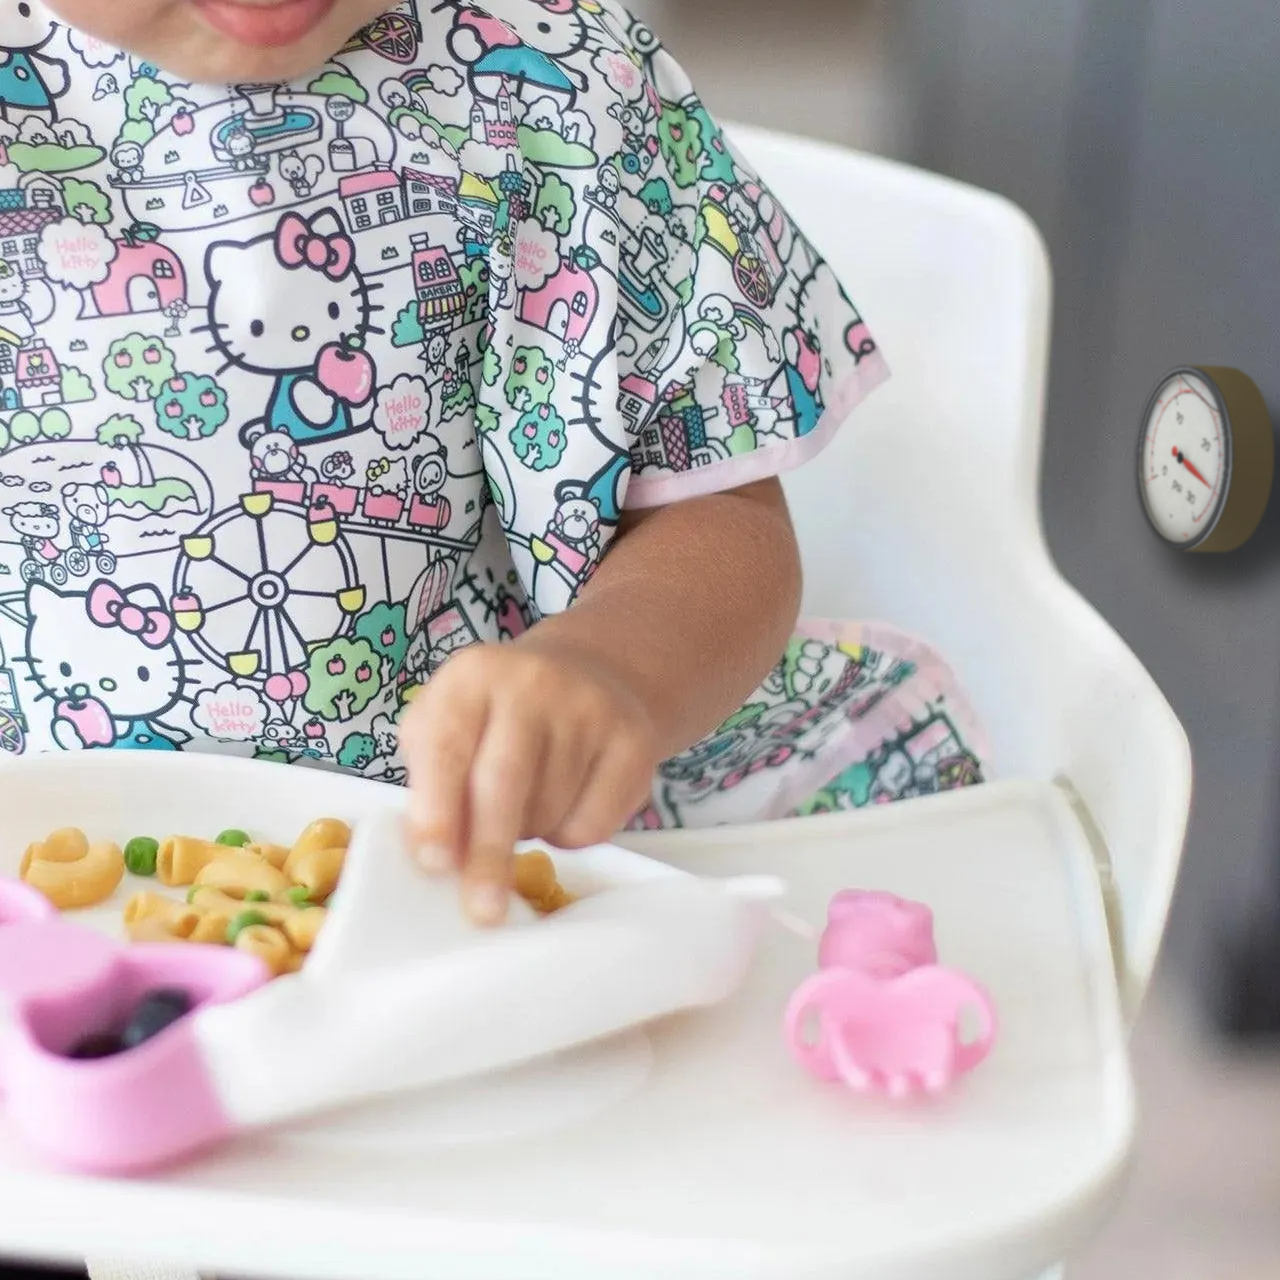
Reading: 25 psi
